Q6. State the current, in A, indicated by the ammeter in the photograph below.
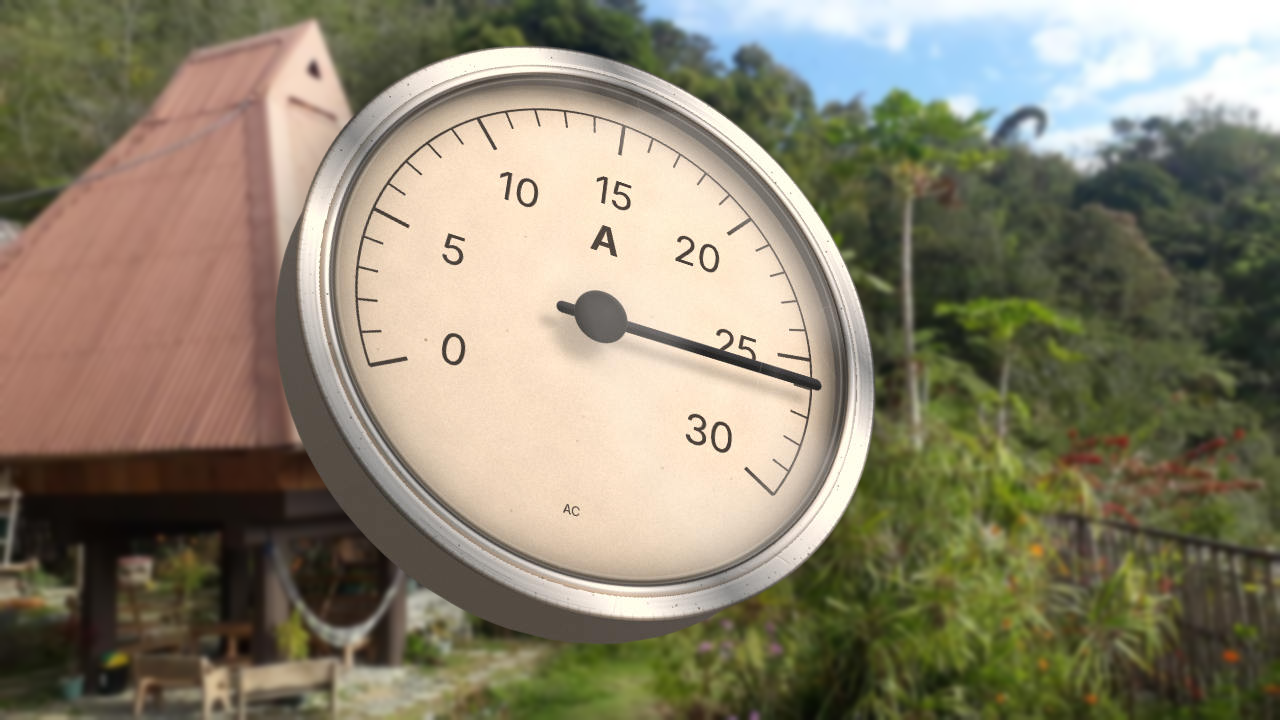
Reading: 26 A
